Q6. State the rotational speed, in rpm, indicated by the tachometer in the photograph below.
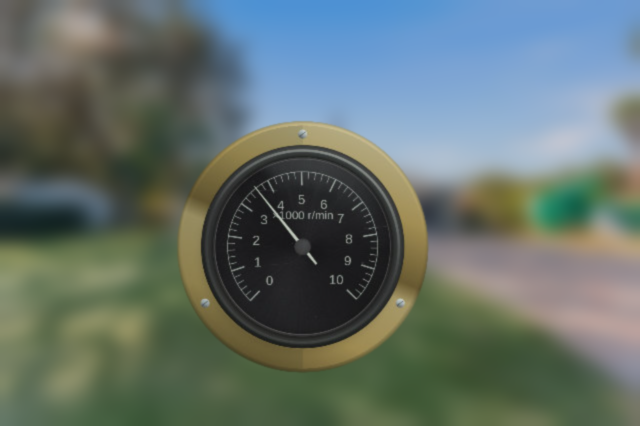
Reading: 3600 rpm
